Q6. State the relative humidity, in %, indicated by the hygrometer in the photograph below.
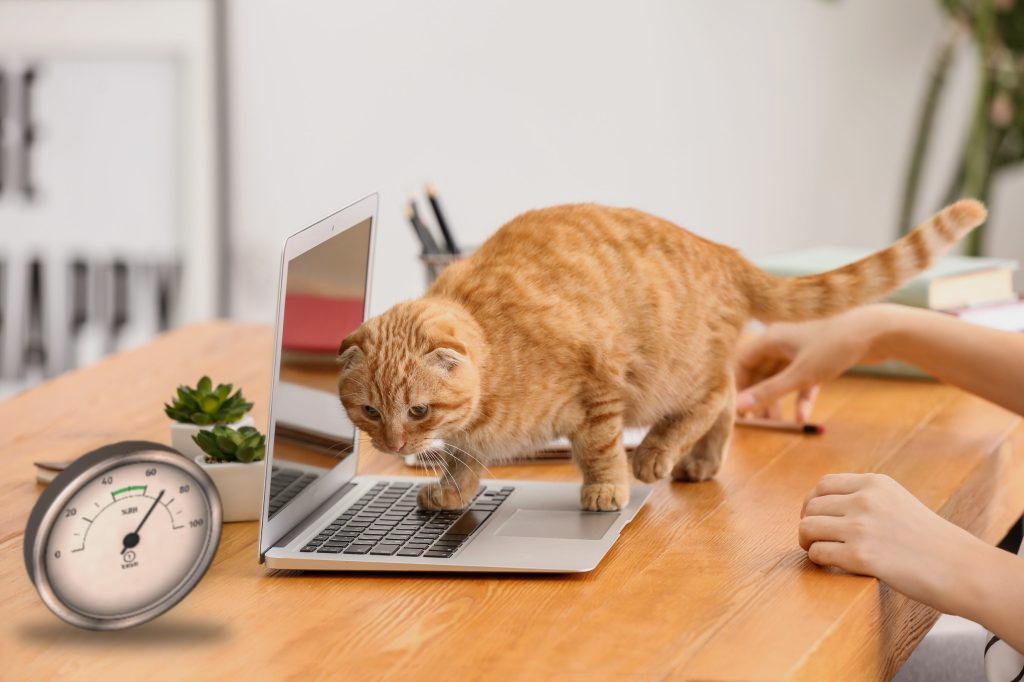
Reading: 70 %
